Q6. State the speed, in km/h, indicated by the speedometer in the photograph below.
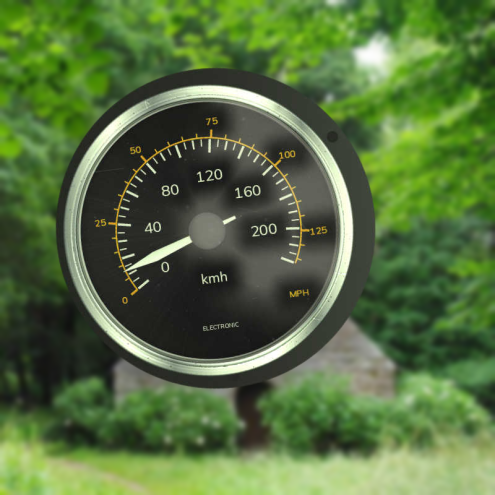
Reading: 12.5 km/h
